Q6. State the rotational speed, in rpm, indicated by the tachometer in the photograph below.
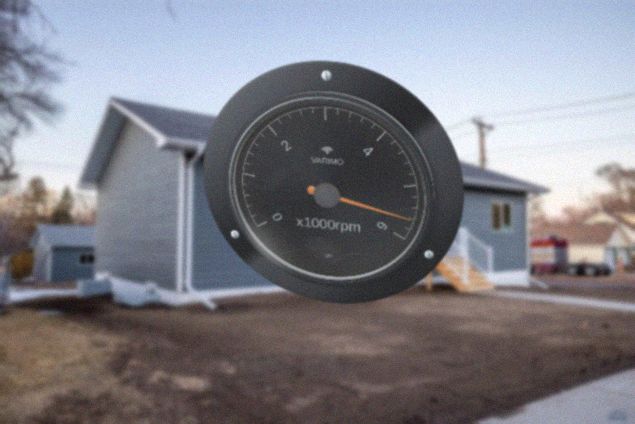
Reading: 5600 rpm
